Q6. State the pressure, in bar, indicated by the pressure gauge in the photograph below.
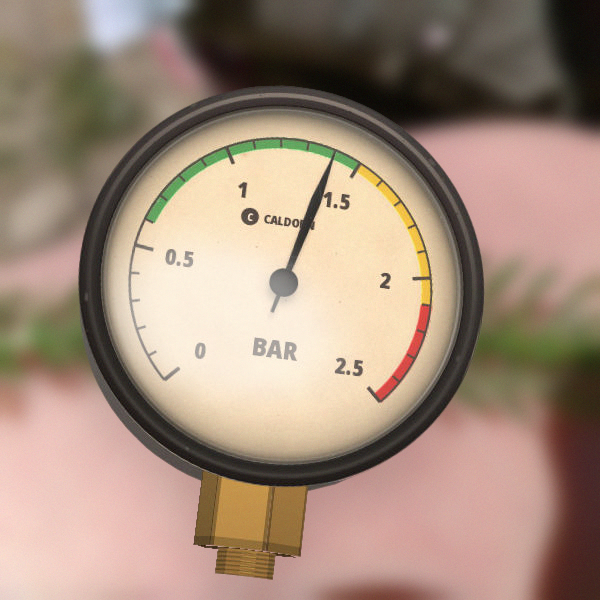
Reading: 1.4 bar
